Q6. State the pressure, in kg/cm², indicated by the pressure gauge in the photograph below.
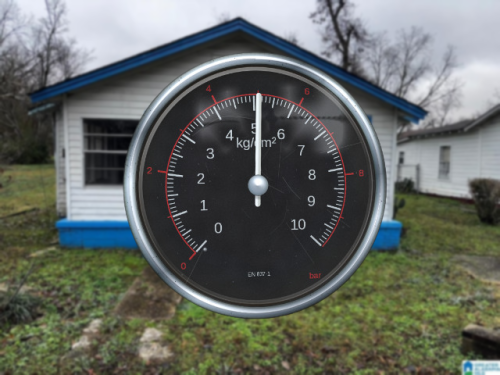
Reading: 5.1 kg/cm²
